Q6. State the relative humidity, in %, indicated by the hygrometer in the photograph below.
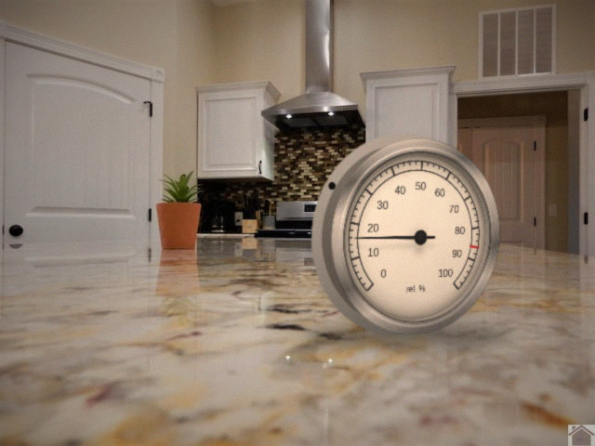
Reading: 16 %
